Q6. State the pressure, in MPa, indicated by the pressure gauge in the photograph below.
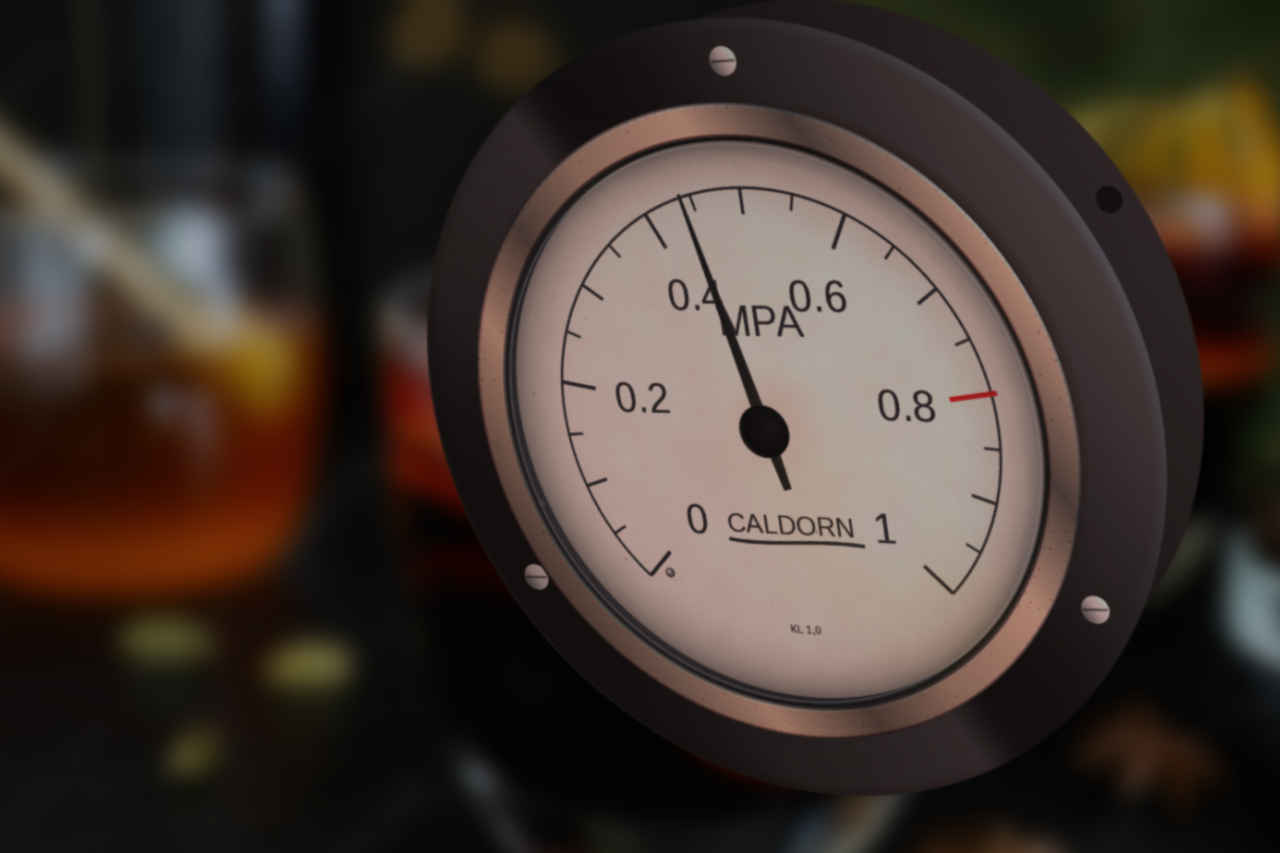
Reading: 0.45 MPa
